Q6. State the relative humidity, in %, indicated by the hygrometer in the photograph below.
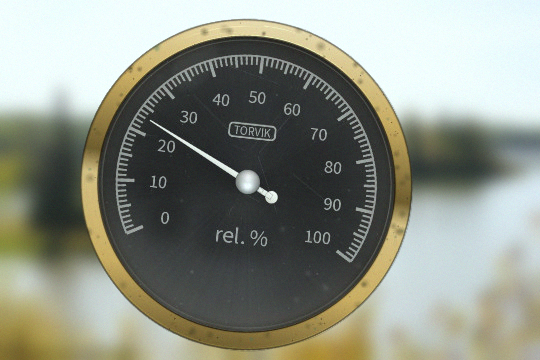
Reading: 23 %
